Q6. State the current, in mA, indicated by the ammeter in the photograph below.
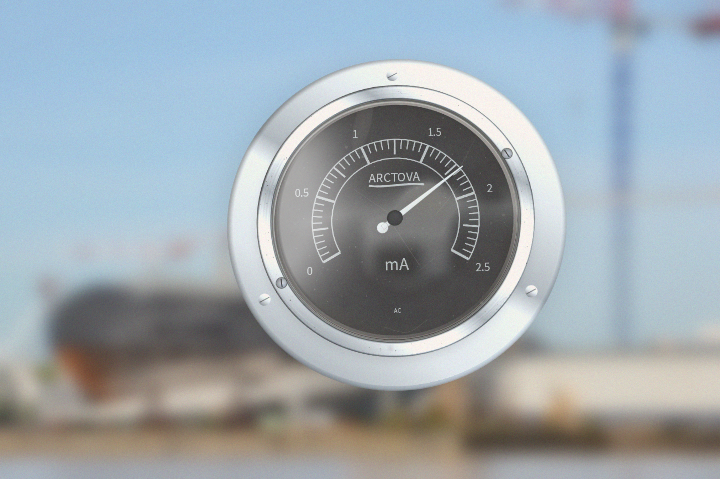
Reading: 1.8 mA
